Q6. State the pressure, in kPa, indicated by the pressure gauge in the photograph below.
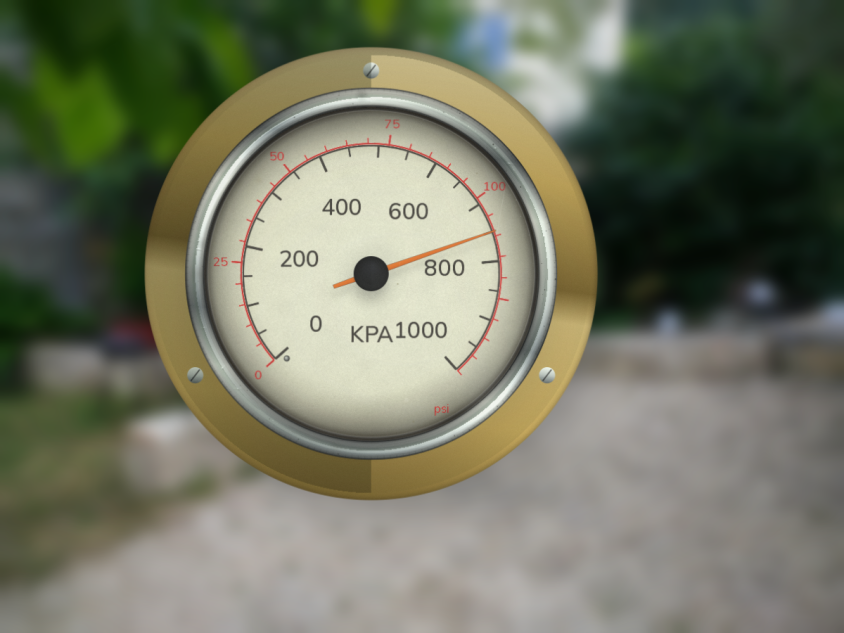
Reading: 750 kPa
